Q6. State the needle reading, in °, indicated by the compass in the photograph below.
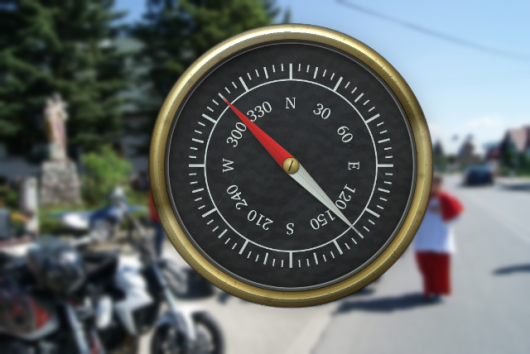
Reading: 315 °
